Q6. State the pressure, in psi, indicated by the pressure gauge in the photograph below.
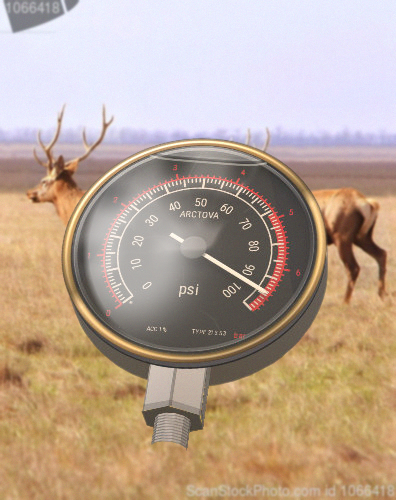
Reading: 95 psi
